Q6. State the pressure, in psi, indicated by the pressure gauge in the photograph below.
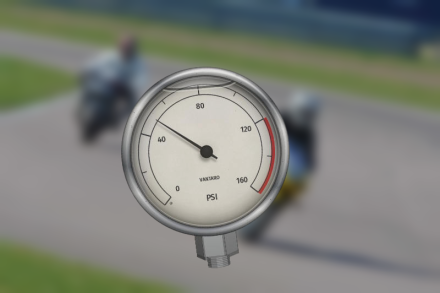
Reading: 50 psi
